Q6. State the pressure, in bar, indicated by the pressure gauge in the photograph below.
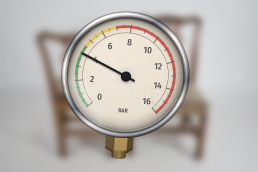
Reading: 4 bar
